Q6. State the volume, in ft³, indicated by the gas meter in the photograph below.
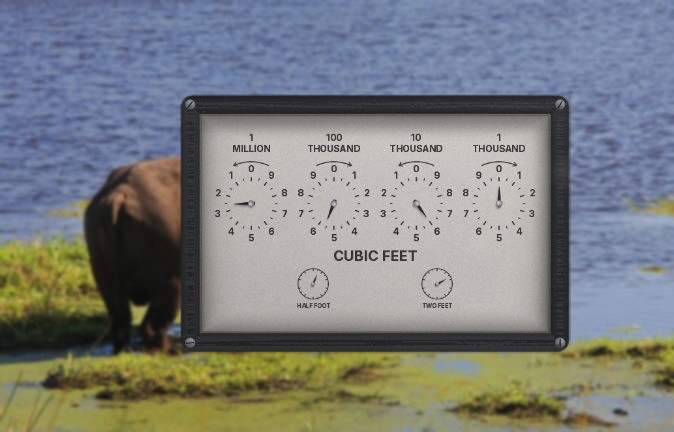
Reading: 256000 ft³
